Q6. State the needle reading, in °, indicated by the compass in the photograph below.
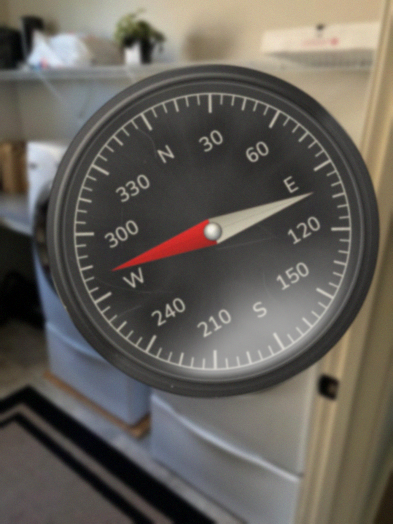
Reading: 280 °
